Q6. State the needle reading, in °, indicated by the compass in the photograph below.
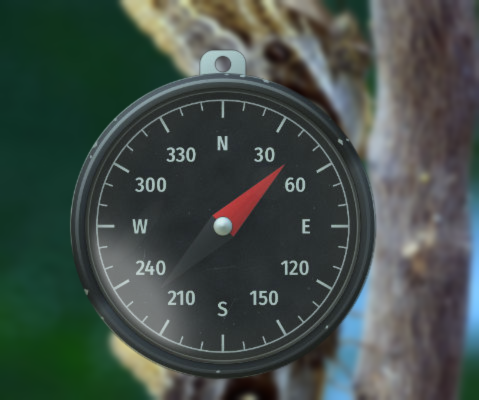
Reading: 45 °
